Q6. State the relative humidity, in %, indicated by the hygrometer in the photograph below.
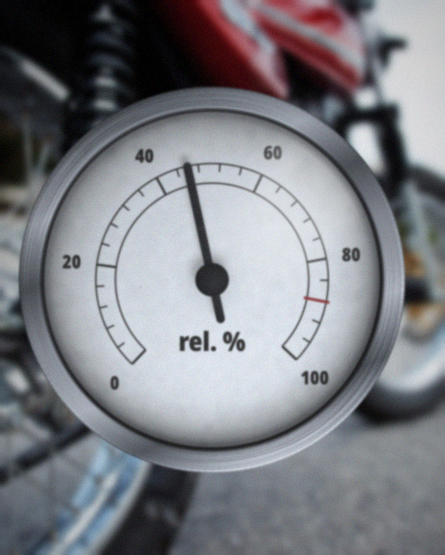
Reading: 46 %
